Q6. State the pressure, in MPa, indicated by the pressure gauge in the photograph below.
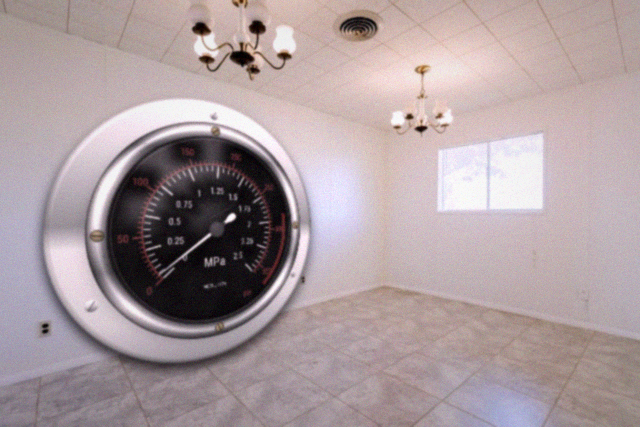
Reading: 0.05 MPa
